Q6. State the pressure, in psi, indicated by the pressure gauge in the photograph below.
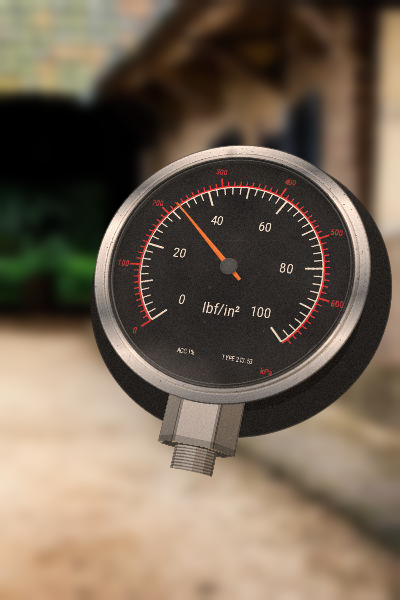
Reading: 32 psi
